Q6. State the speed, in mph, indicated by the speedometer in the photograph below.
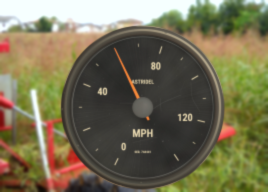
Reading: 60 mph
